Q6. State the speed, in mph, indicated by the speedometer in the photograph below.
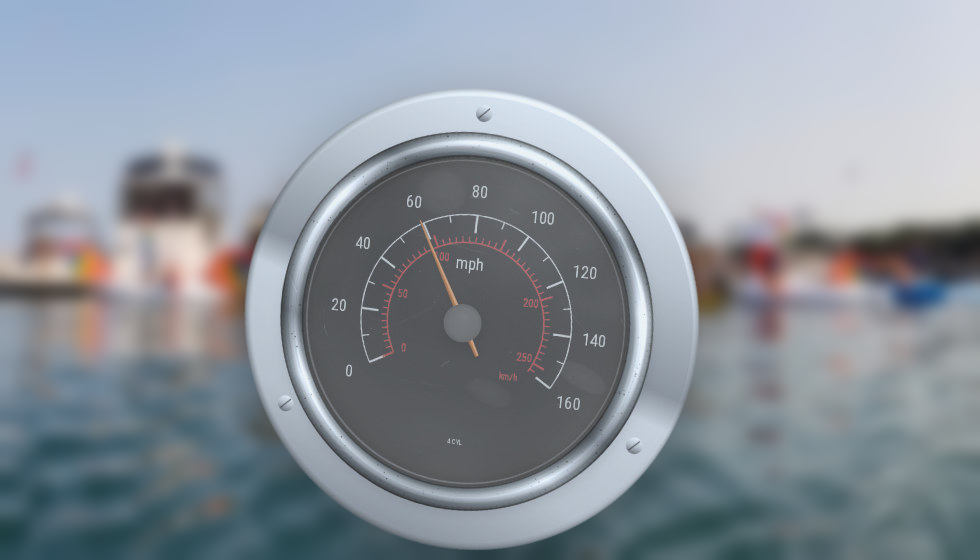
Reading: 60 mph
